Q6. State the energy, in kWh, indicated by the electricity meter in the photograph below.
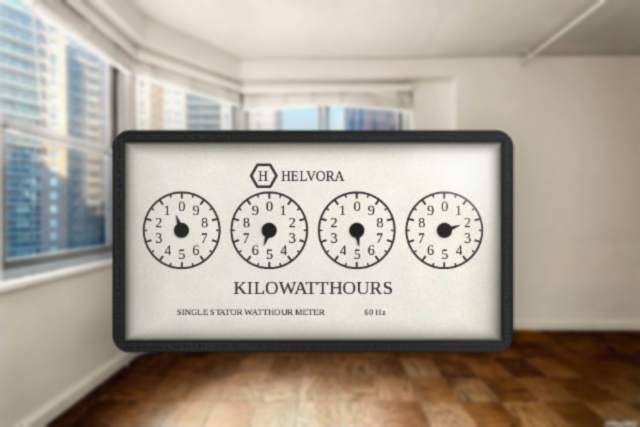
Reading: 552 kWh
